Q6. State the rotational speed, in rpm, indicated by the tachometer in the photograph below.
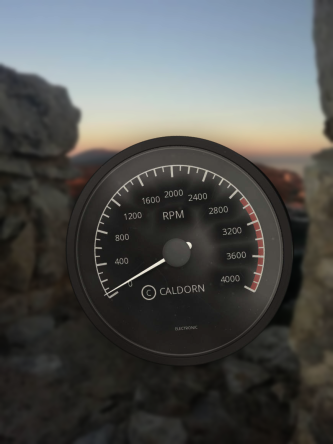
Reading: 50 rpm
